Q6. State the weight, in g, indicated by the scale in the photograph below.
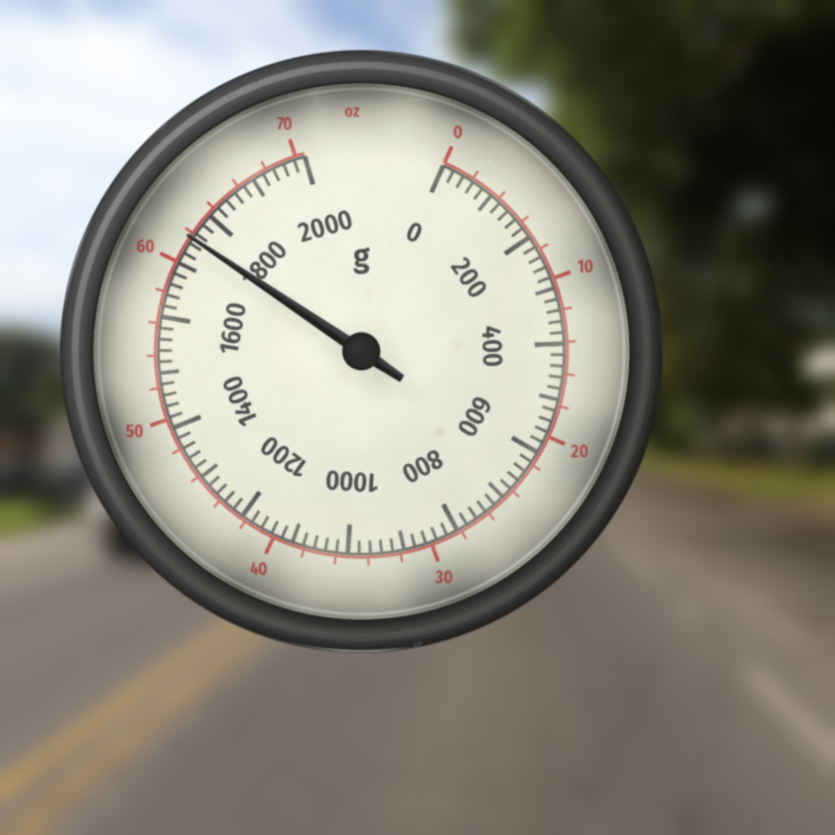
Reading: 1750 g
